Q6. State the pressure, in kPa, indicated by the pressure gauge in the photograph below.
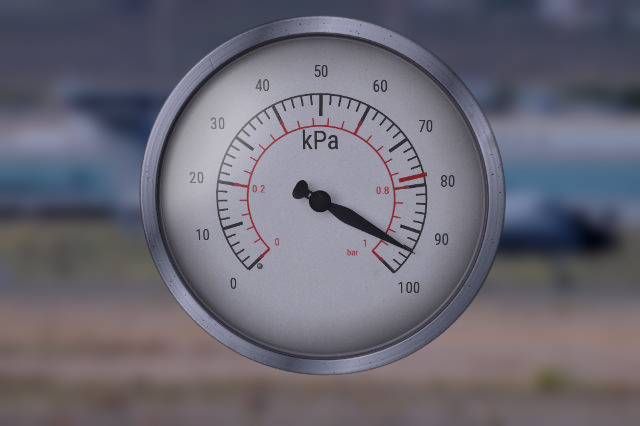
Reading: 94 kPa
